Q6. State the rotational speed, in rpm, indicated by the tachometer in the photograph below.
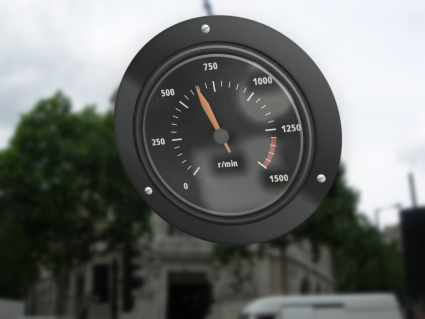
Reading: 650 rpm
